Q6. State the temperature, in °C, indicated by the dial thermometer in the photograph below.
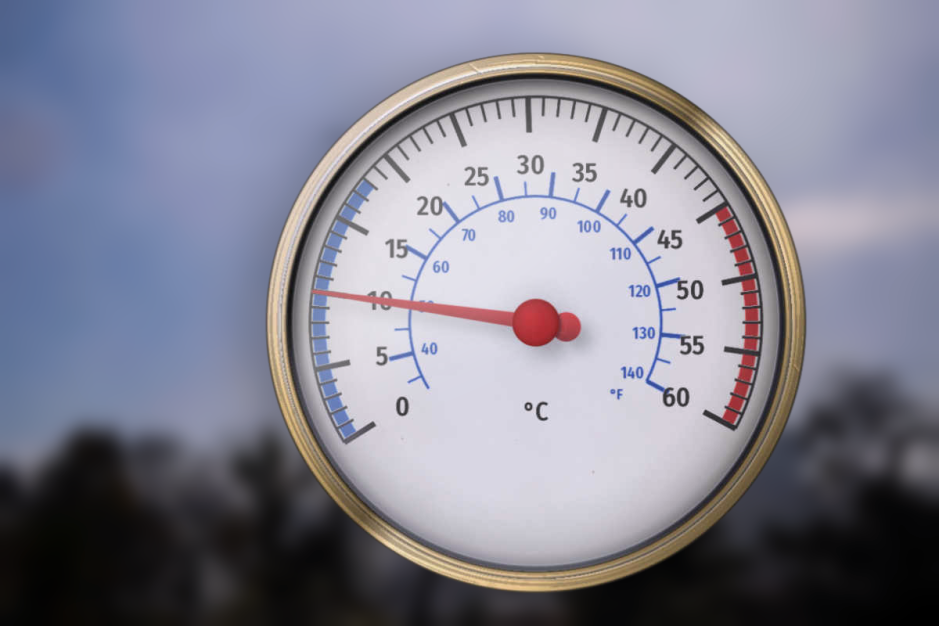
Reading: 10 °C
